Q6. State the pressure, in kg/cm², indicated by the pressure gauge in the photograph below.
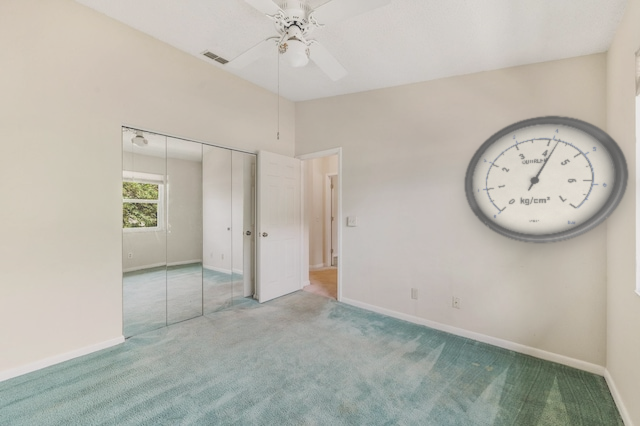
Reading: 4.25 kg/cm²
